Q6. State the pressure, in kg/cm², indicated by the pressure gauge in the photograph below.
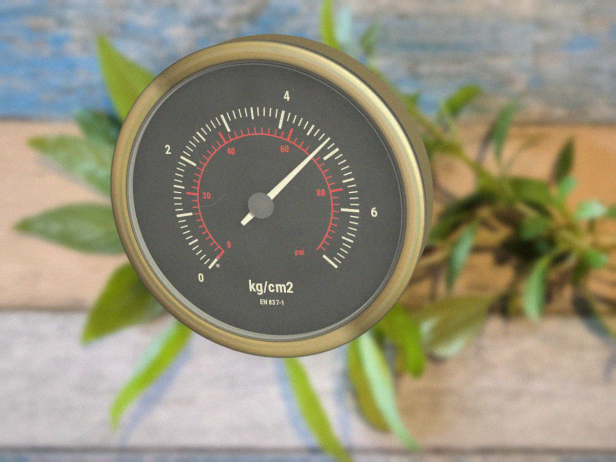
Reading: 4.8 kg/cm²
